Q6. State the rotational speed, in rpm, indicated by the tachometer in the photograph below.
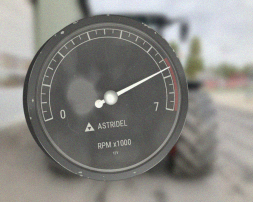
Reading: 5750 rpm
